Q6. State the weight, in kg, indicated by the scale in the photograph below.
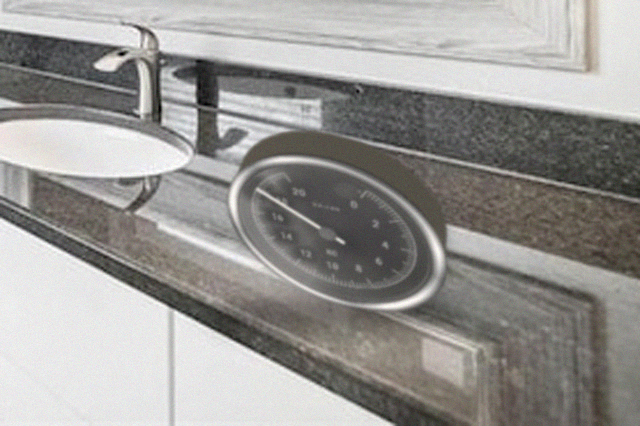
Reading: 18 kg
